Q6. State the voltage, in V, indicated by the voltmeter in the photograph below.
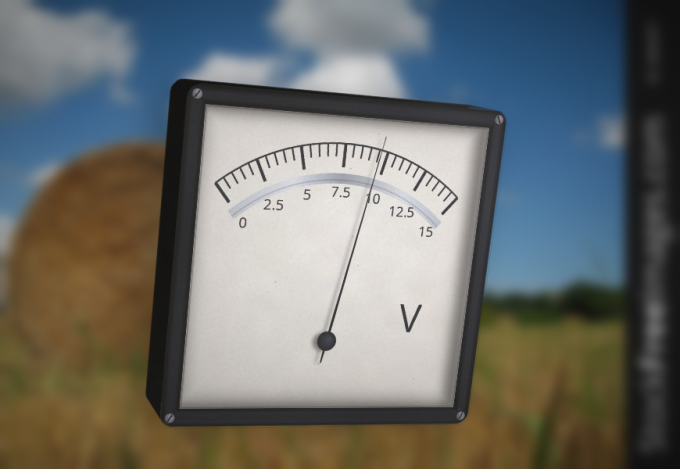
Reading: 9.5 V
